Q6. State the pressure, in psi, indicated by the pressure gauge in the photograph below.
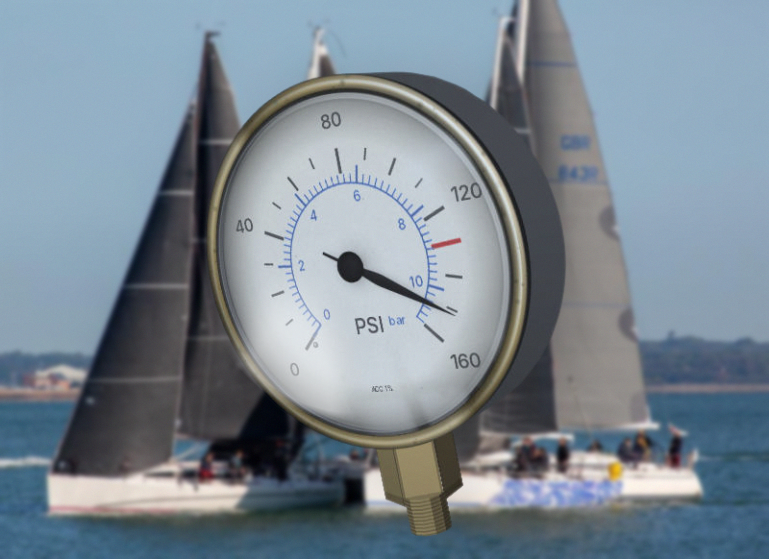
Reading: 150 psi
